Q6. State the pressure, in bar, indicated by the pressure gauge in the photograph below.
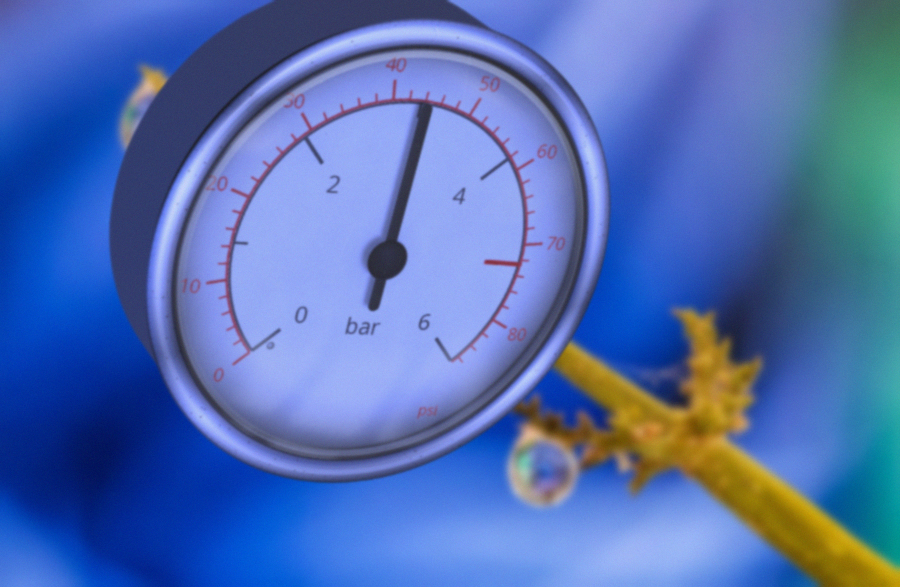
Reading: 3 bar
